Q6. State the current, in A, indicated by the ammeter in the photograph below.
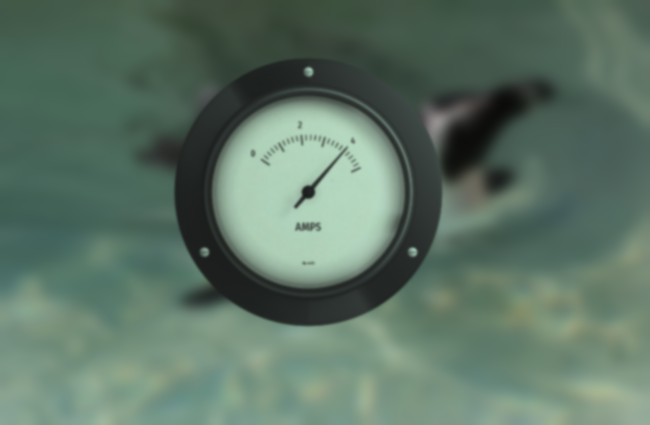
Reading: 4 A
